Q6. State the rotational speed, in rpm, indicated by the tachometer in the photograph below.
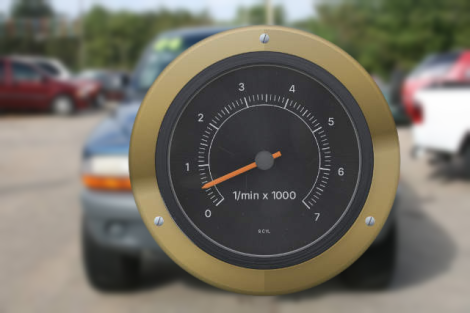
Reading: 500 rpm
